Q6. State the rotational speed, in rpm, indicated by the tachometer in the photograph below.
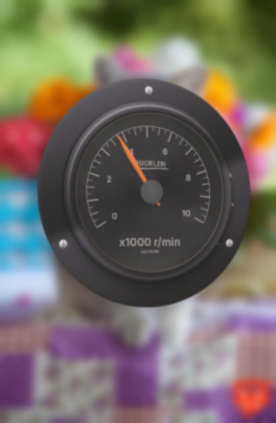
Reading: 3750 rpm
